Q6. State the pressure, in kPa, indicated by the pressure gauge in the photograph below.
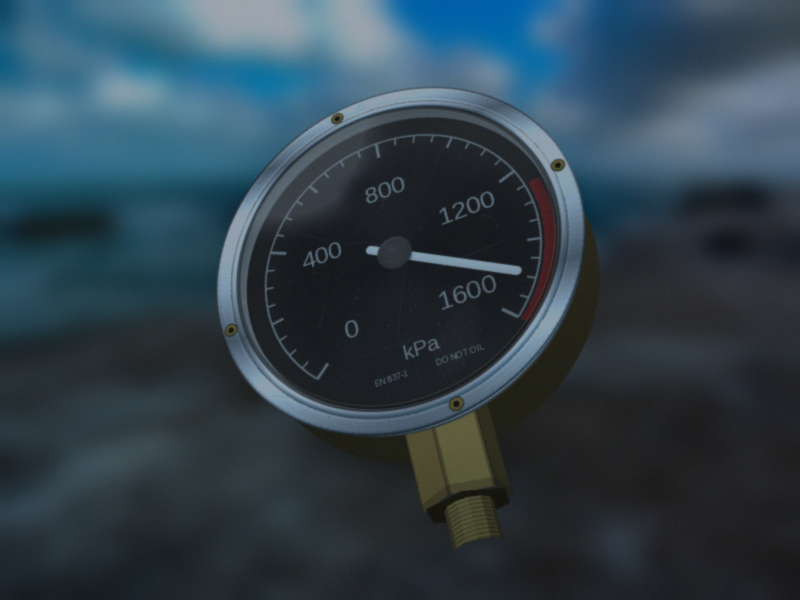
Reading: 1500 kPa
